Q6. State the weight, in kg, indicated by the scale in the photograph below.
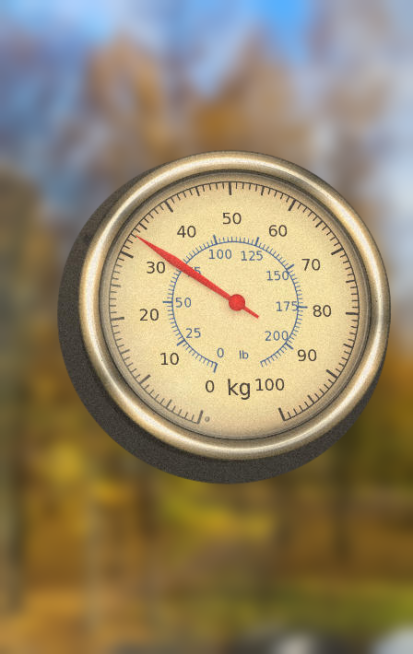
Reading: 33 kg
